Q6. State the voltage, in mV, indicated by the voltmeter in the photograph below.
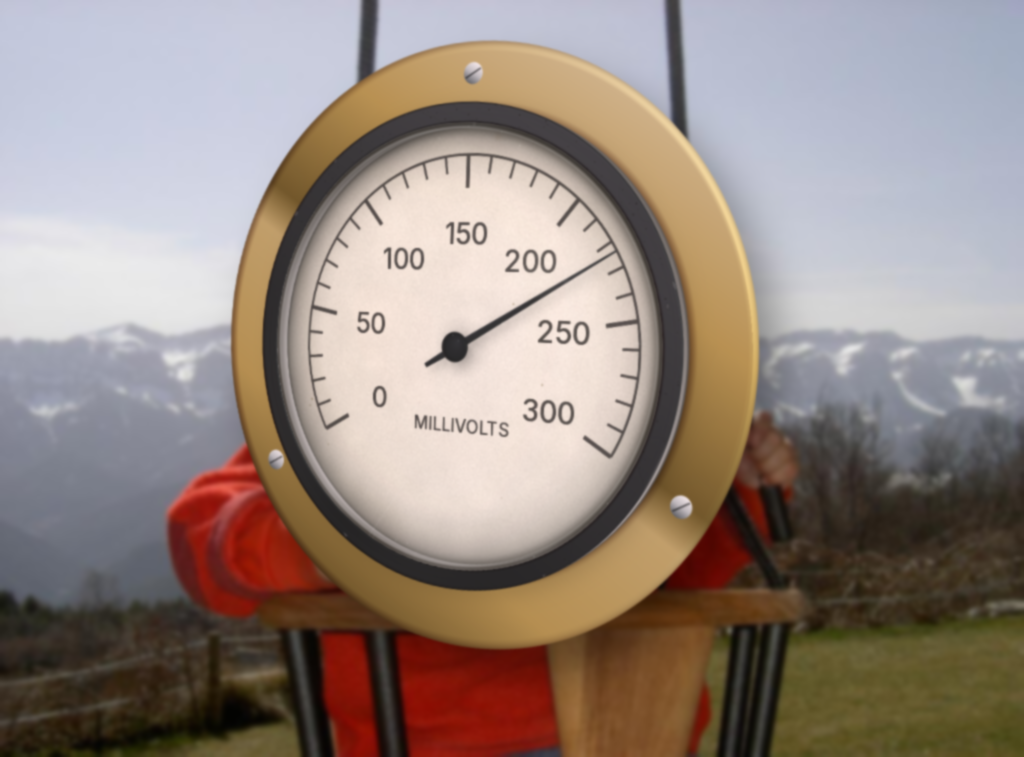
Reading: 225 mV
